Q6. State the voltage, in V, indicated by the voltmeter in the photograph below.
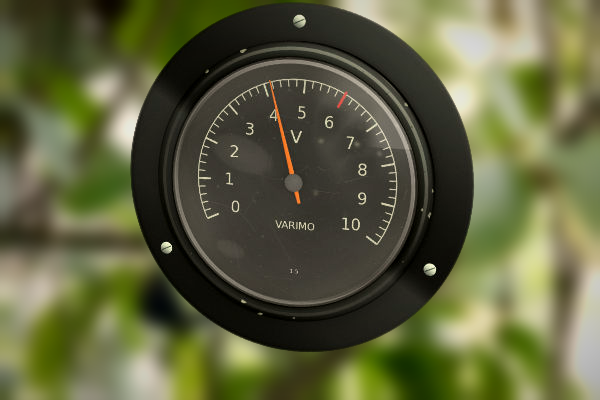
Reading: 4.2 V
